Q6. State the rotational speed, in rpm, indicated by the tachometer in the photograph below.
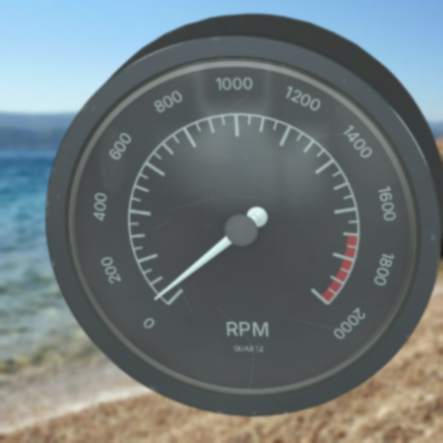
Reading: 50 rpm
